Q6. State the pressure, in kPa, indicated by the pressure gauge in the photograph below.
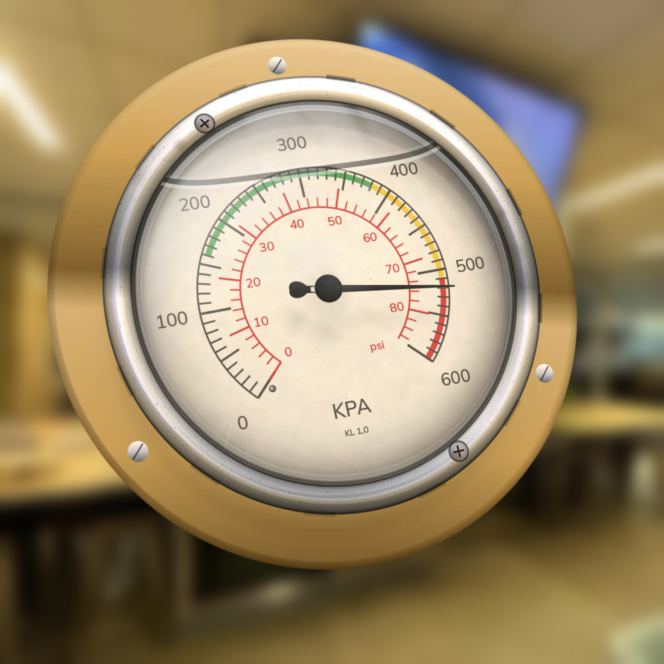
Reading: 520 kPa
